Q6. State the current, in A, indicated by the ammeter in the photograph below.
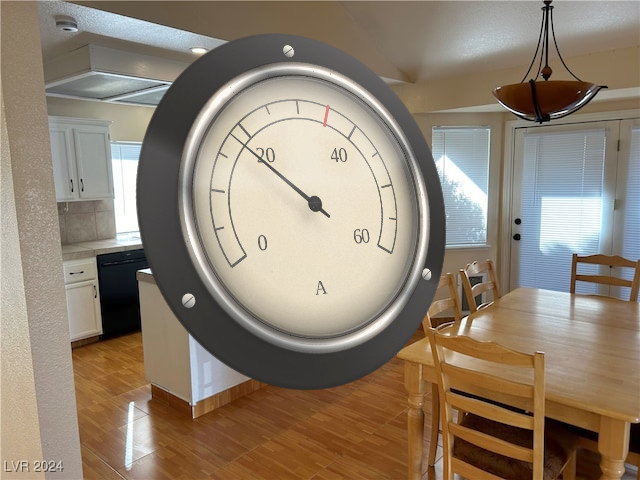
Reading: 17.5 A
